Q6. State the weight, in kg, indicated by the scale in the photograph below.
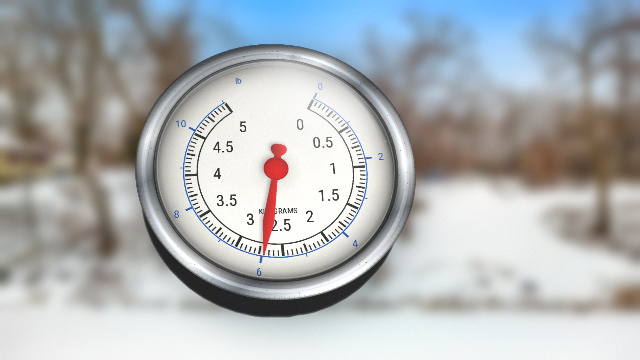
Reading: 2.7 kg
